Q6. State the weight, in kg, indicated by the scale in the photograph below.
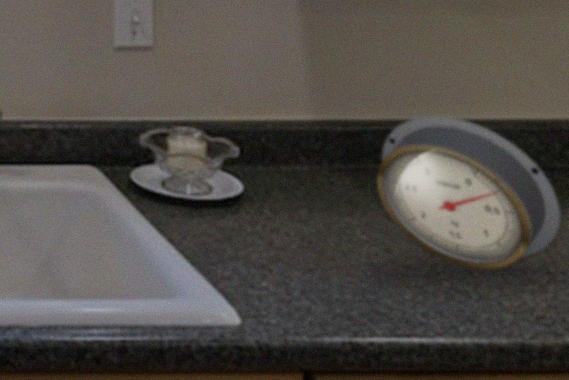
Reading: 0.25 kg
